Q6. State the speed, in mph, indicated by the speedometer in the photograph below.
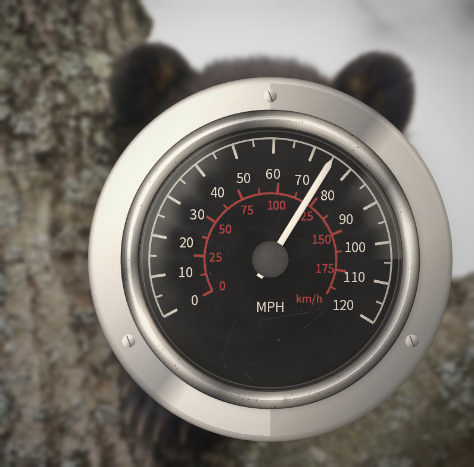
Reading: 75 mph
